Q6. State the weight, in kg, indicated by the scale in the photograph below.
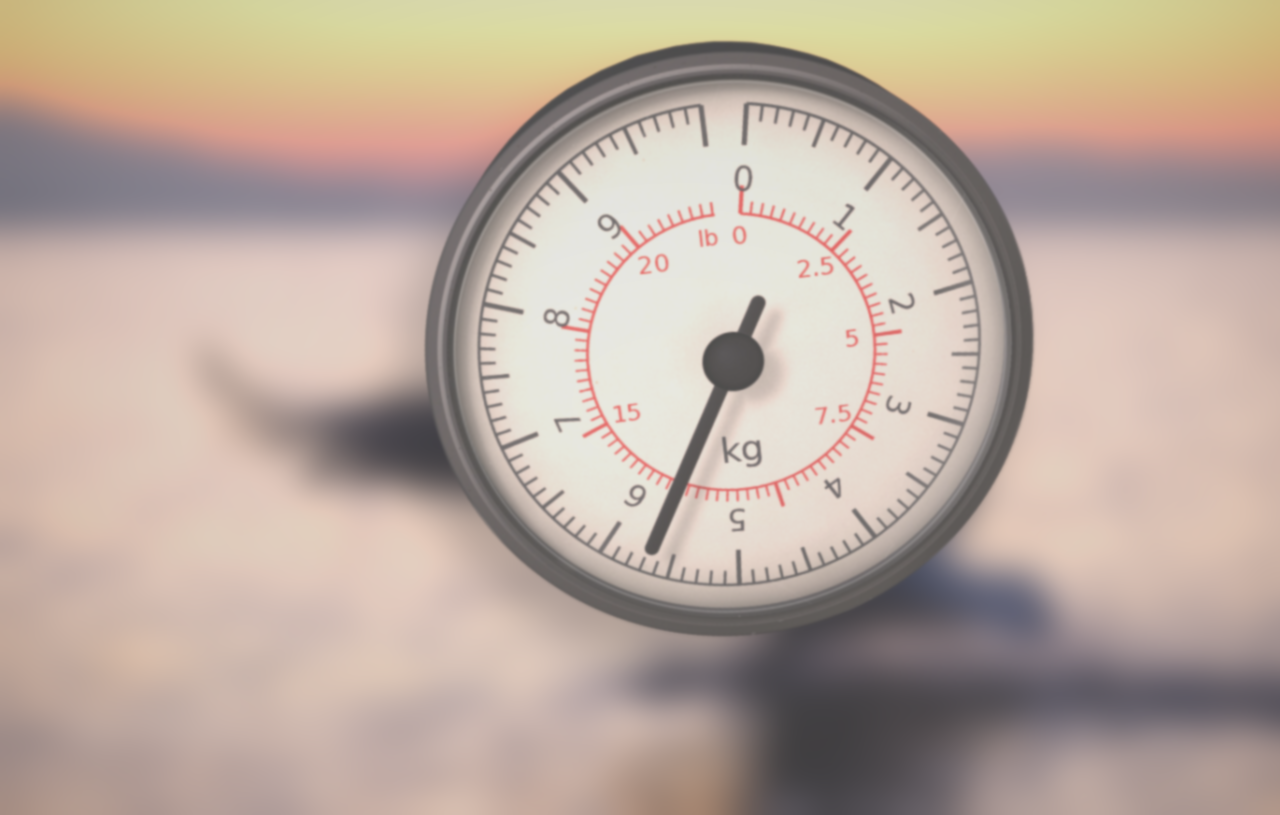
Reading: 5.7 kg
